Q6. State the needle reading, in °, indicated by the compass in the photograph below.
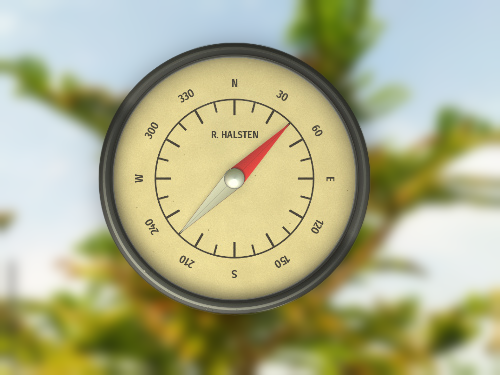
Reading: 45 °
